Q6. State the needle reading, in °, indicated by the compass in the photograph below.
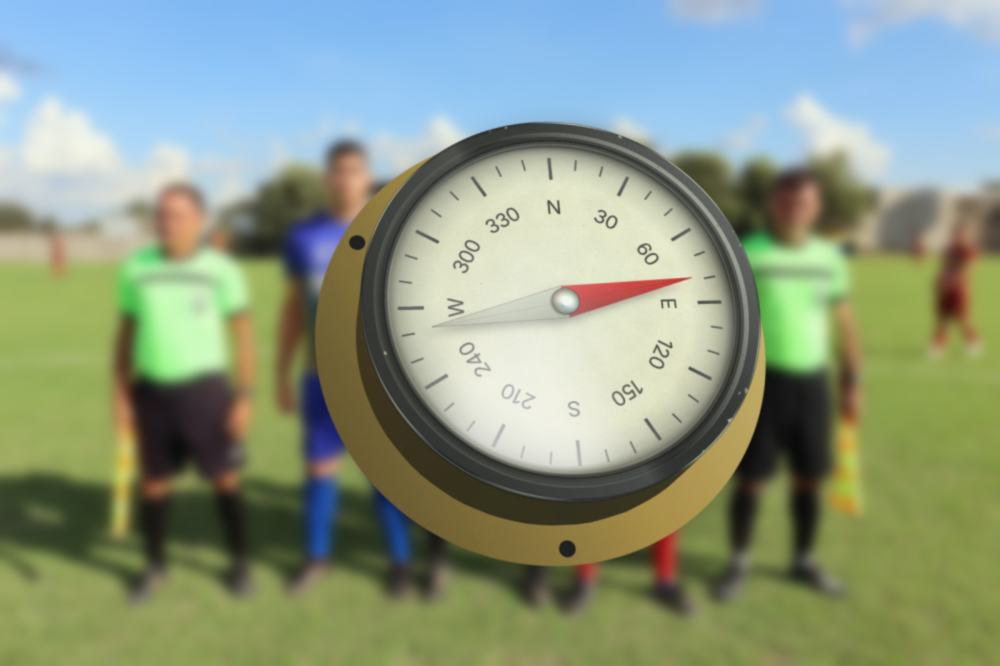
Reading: 80 °
